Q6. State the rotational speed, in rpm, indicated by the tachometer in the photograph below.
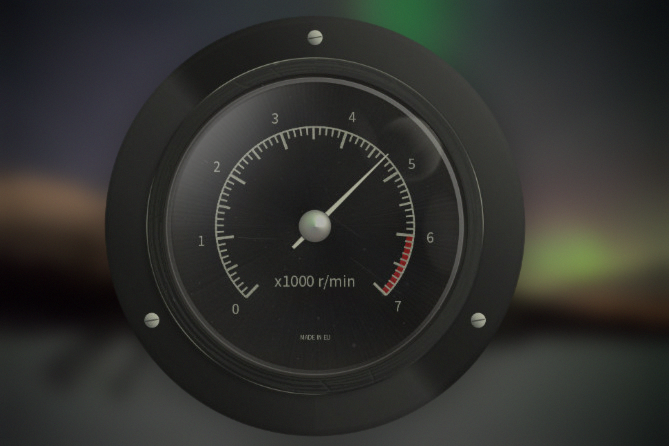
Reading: 4700 rpm
